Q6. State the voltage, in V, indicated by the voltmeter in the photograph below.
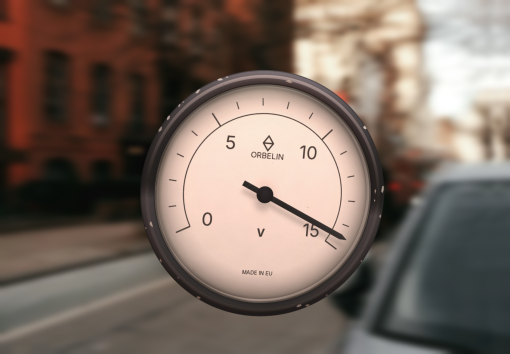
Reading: 14.5 V
